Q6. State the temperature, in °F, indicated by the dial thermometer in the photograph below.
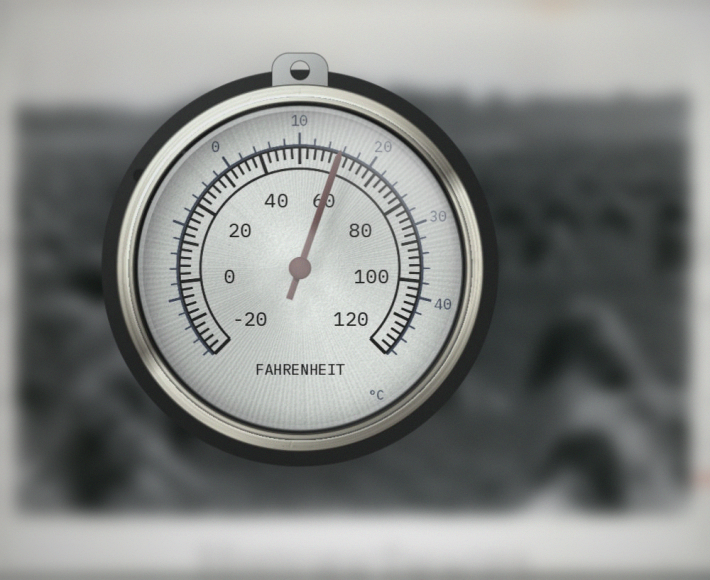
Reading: 60 °F
